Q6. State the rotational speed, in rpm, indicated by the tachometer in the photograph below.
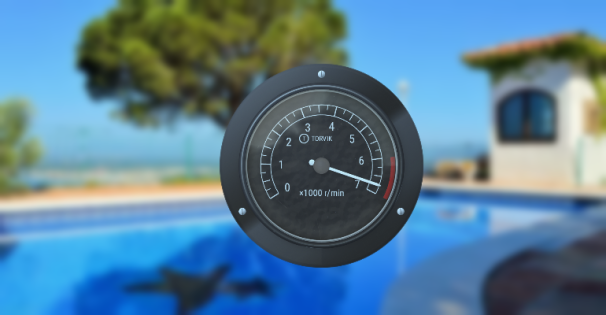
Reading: 6750 rpm
